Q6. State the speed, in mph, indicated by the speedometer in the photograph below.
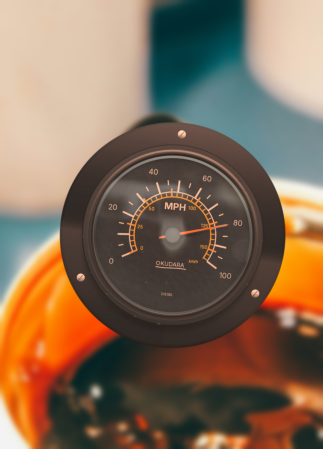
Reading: 80 mph
